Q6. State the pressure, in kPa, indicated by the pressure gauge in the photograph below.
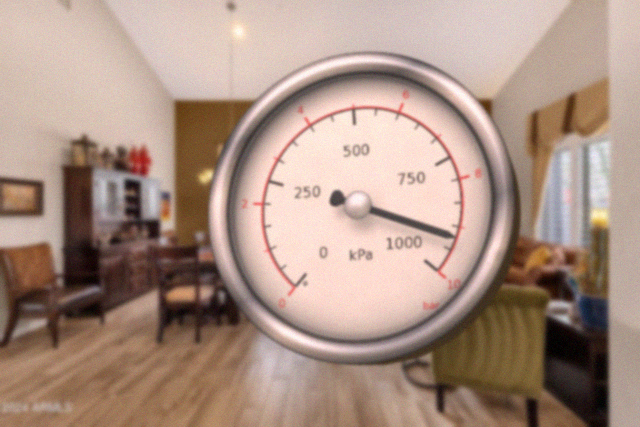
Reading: 925 kPa
